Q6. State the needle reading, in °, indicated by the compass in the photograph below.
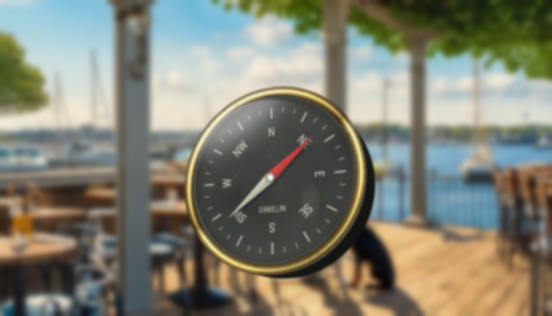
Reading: 50 °
